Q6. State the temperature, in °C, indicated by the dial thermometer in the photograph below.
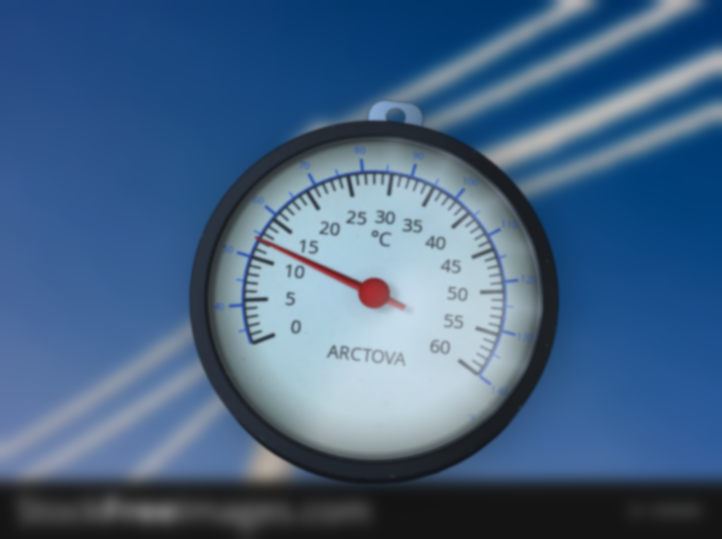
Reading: 12 °C
